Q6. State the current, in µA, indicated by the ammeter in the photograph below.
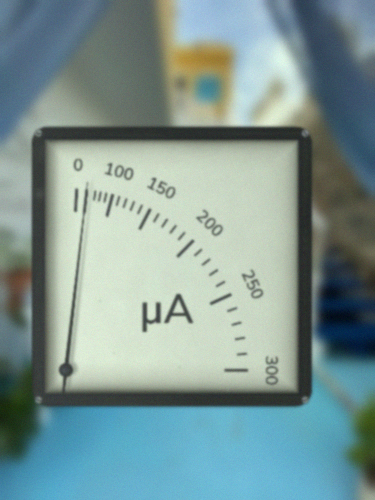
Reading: 50 µA
